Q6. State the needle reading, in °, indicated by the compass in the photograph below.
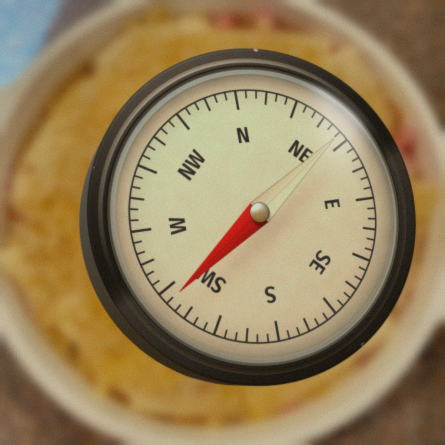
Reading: 235 °
